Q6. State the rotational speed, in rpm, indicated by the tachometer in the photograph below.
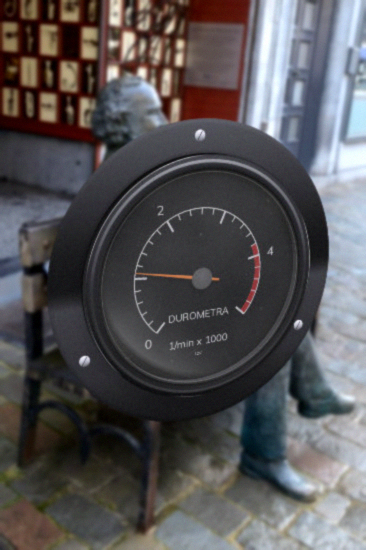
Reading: 1100 rpm
